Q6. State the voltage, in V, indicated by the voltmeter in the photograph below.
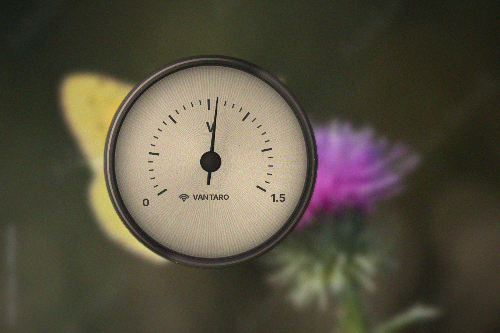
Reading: 0.8 V
